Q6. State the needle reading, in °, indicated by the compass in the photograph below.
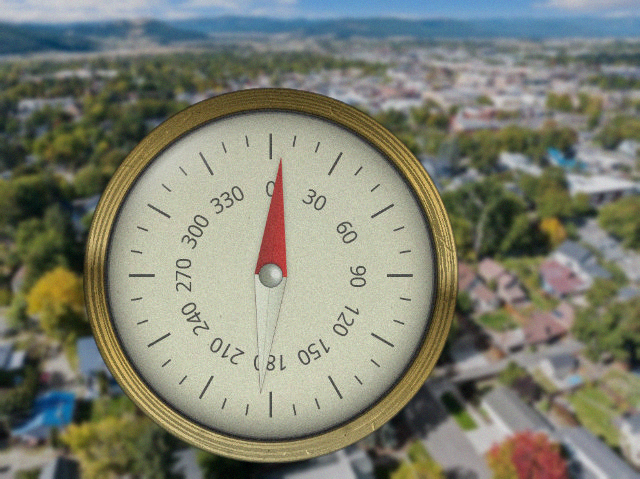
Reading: 5 °
